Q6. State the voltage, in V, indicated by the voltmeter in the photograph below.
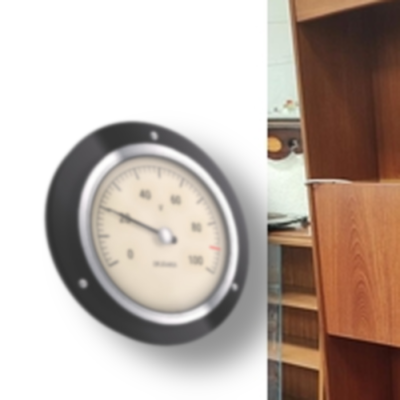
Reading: 20 V
